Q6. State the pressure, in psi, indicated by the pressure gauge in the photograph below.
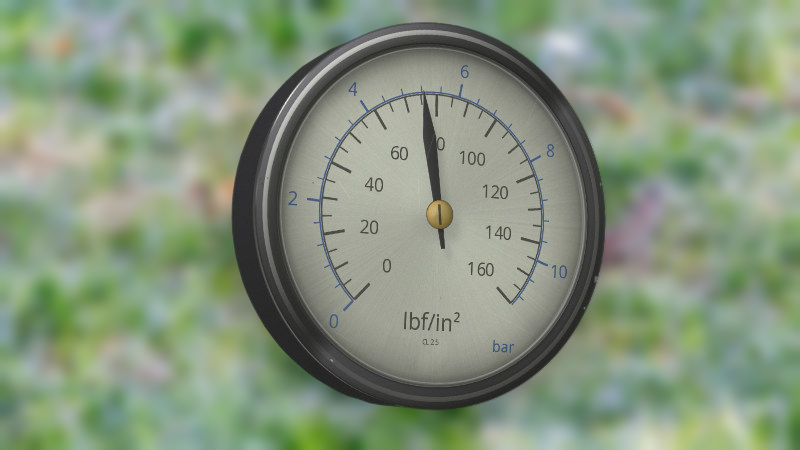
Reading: 75 psi
